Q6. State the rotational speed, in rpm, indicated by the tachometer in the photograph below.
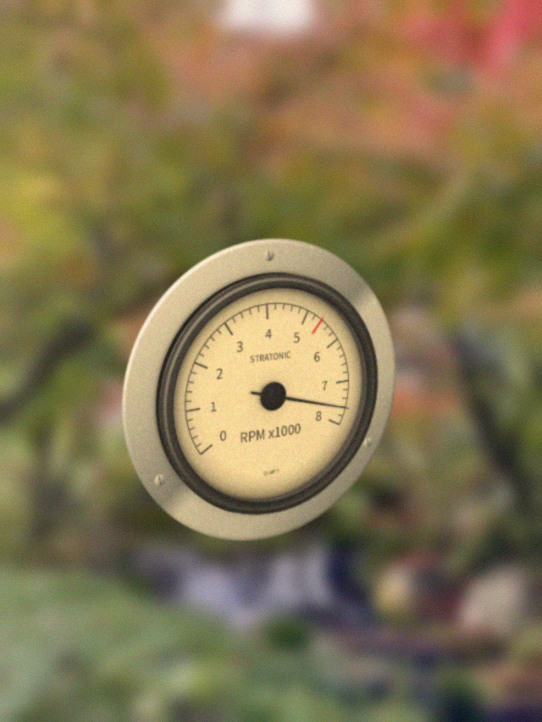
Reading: 7600 rpm
